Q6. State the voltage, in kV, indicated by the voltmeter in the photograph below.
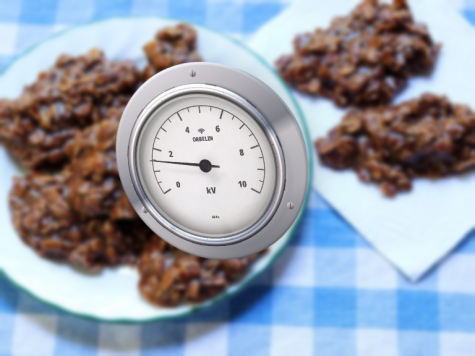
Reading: 1.5 kV
